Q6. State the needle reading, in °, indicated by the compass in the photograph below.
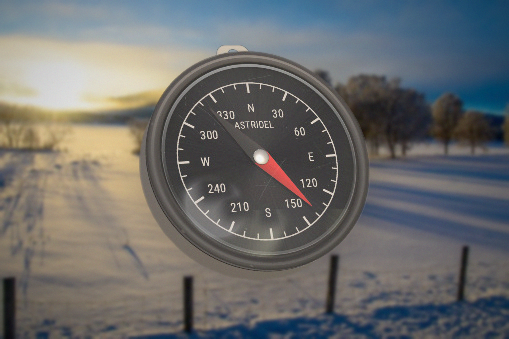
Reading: 140 °
